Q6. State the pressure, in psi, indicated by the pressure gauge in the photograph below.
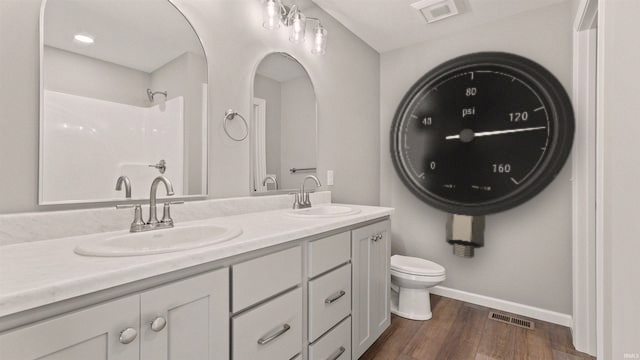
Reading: 130 psi
